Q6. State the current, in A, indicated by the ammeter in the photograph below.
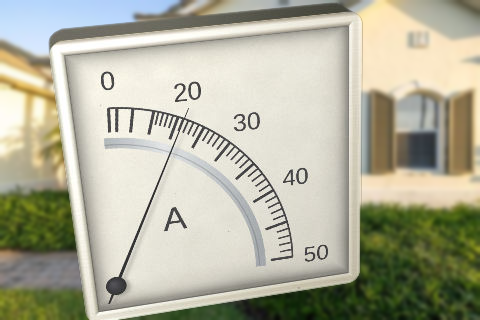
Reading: 21 A
